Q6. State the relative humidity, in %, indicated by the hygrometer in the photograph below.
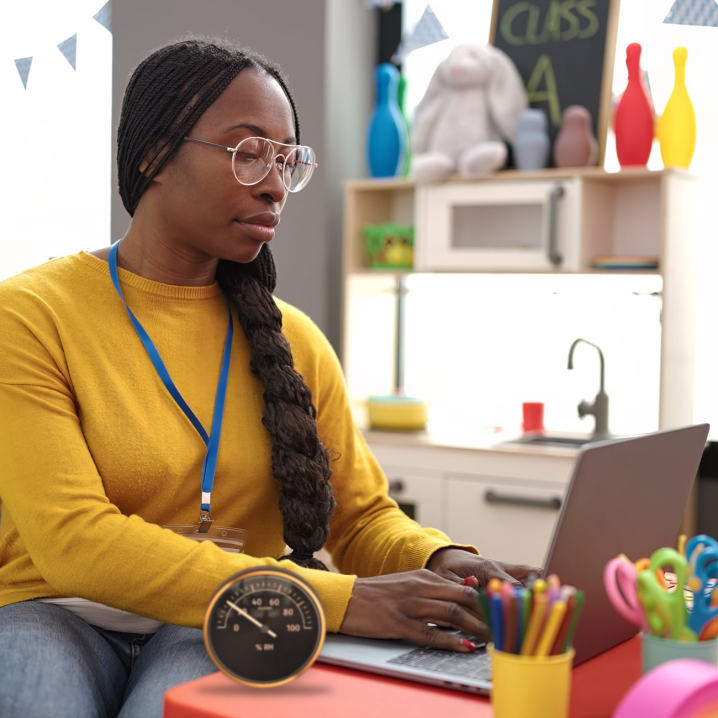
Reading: 20 %
